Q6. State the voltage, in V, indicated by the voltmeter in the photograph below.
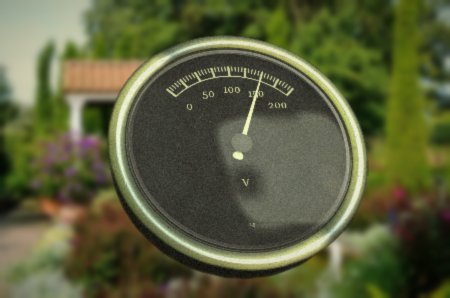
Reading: 150 V
